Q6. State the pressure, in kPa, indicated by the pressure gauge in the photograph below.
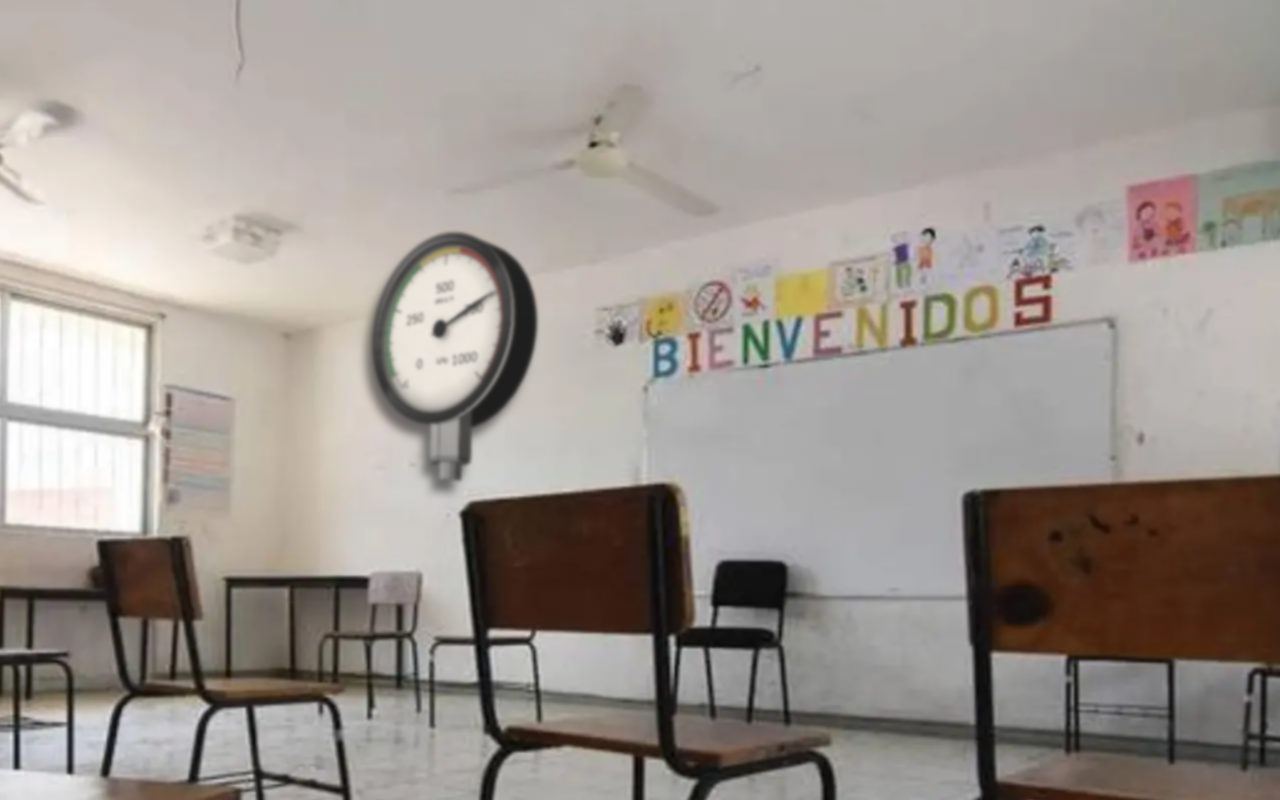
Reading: 750 kPa
